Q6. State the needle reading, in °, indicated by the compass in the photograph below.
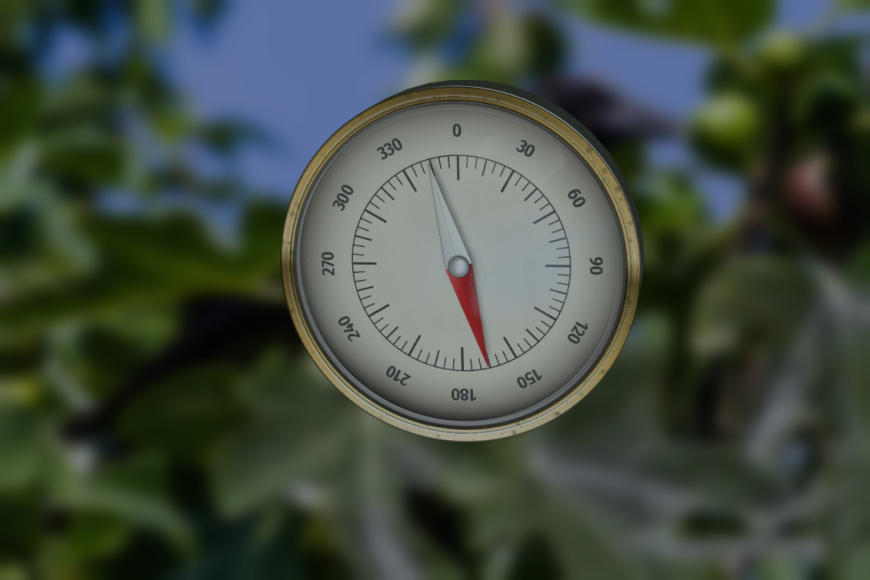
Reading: 165 °
